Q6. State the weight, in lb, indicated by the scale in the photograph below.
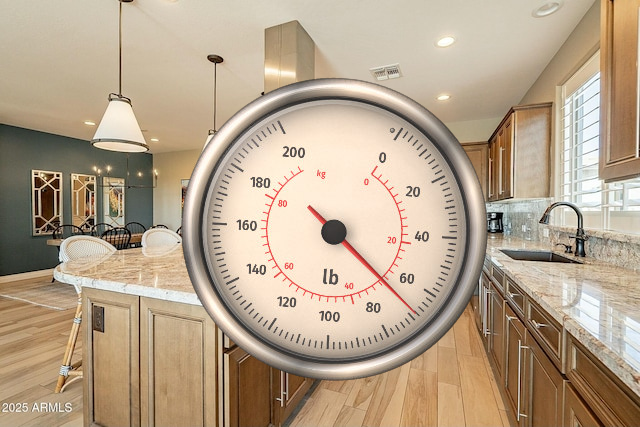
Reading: 68 lb
